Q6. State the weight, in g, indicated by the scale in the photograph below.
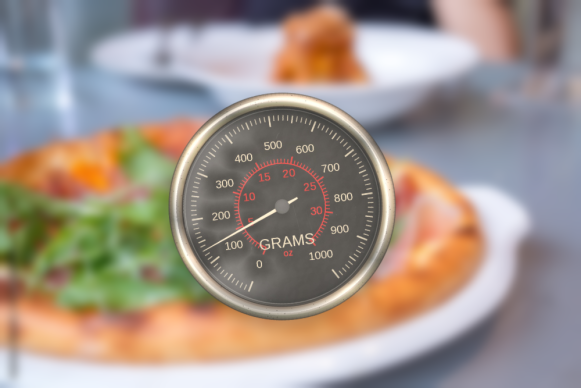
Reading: 130 g
